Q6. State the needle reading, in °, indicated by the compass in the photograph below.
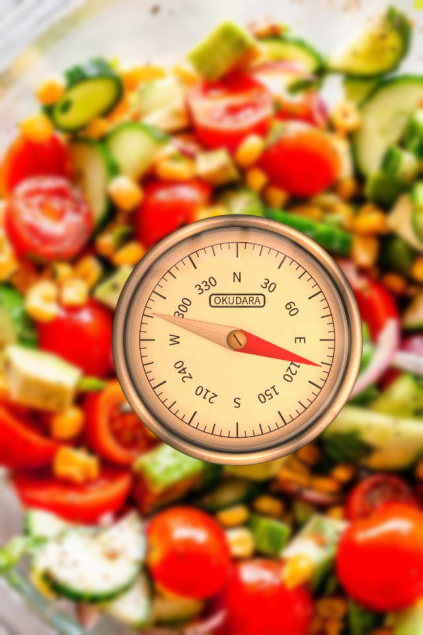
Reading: 107.5 °
